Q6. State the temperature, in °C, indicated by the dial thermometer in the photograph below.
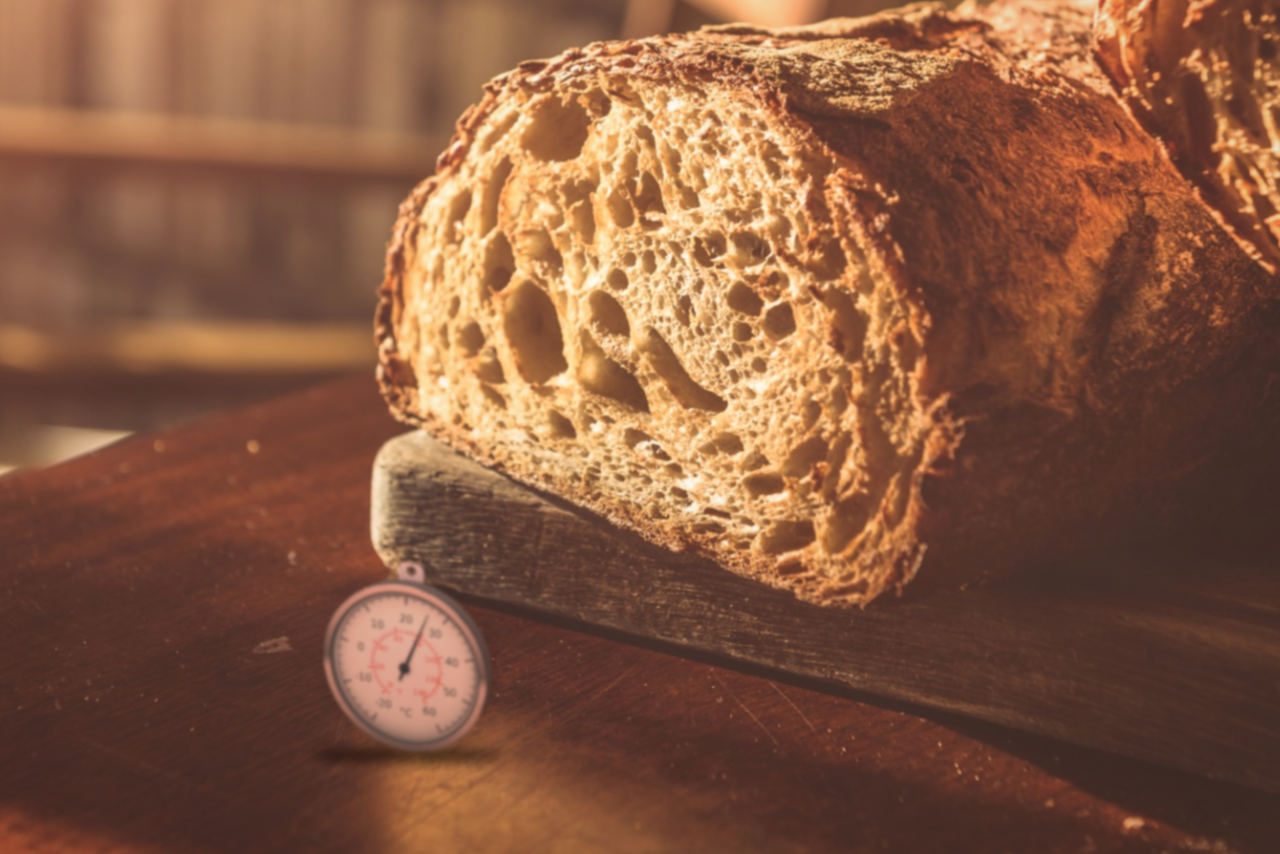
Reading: 26 °C
